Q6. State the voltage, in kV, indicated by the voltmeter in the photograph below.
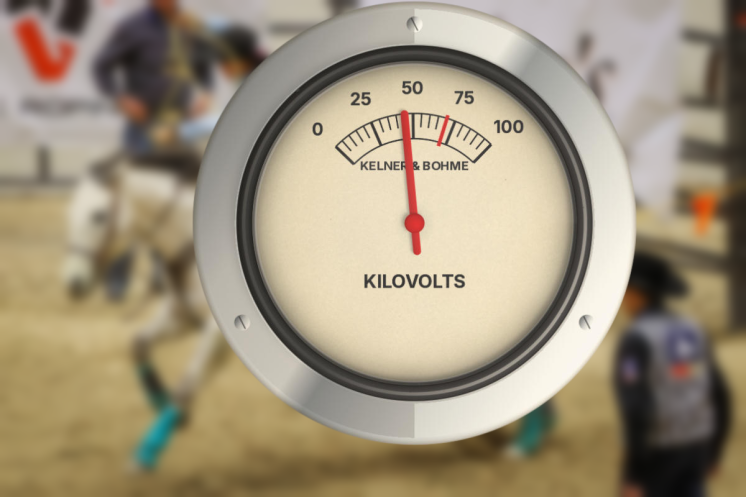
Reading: 45 kV
